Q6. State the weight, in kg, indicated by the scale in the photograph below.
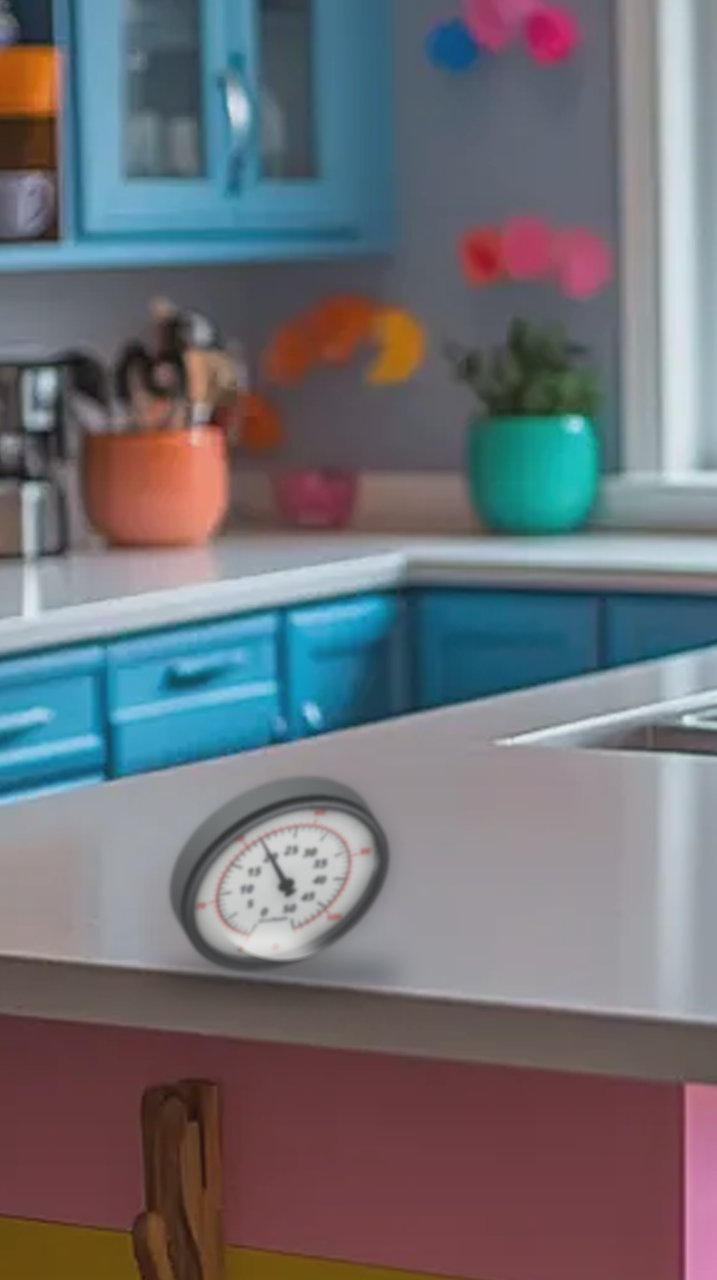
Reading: 20 kg
